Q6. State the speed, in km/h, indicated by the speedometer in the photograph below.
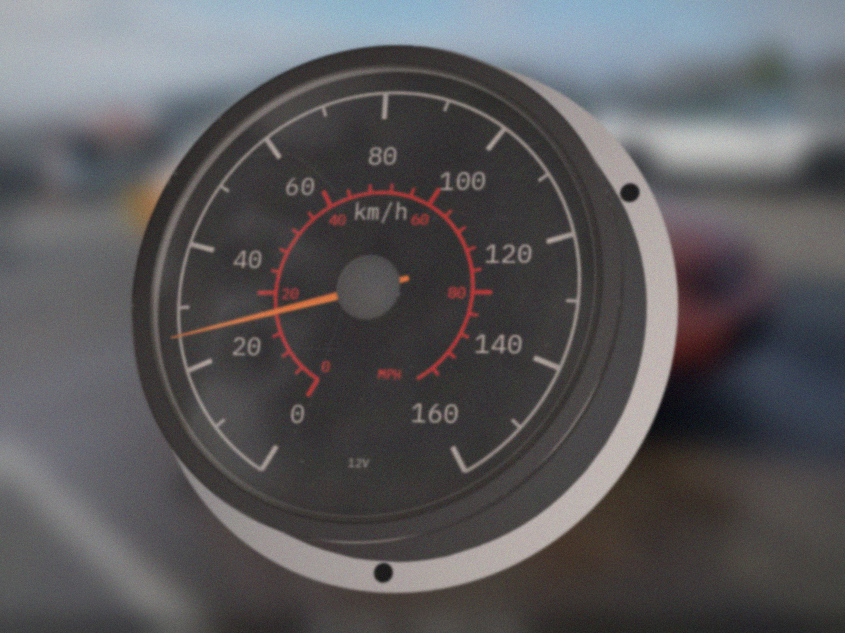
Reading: 25 km/h
